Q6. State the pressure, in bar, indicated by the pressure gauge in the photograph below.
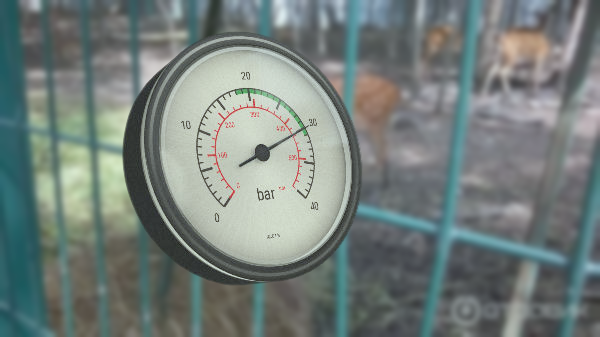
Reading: 30 bar
